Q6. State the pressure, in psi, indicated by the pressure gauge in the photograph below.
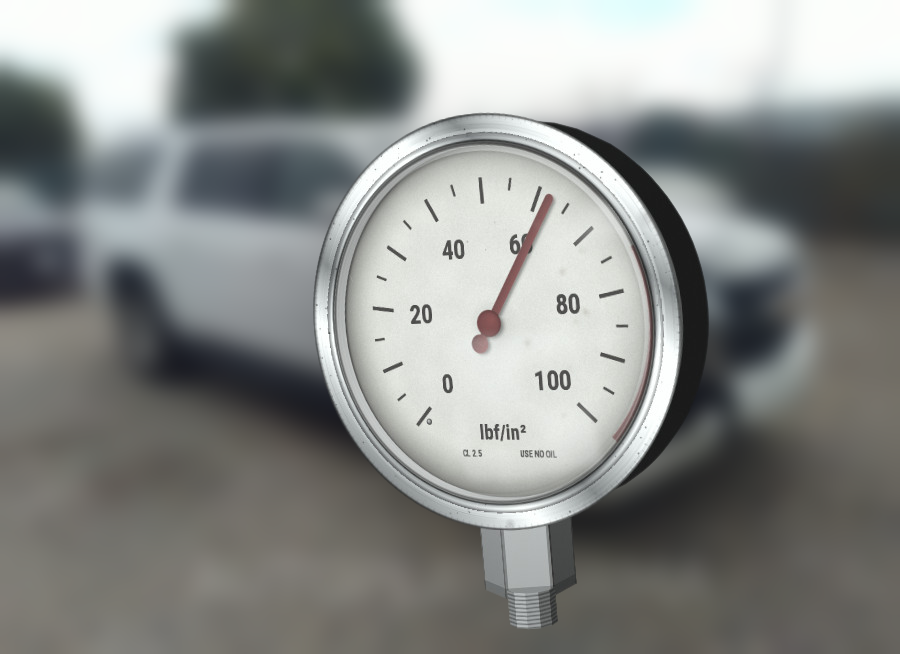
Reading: 62.5 psi
